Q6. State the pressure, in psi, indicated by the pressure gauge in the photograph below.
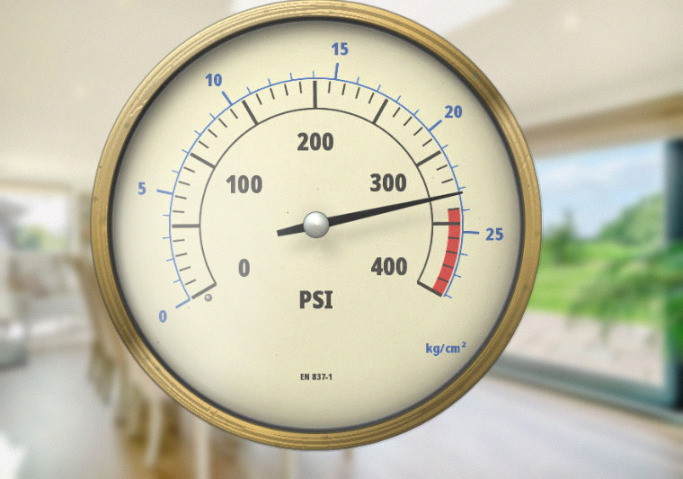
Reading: 330 psi
